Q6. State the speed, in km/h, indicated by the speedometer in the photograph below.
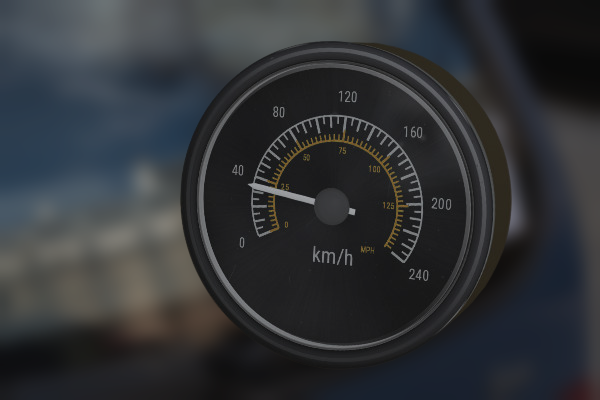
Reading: 35 km/h
